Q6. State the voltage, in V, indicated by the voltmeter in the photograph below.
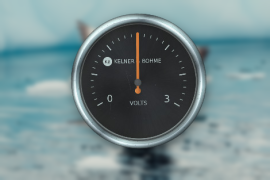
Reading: 1.5 V
